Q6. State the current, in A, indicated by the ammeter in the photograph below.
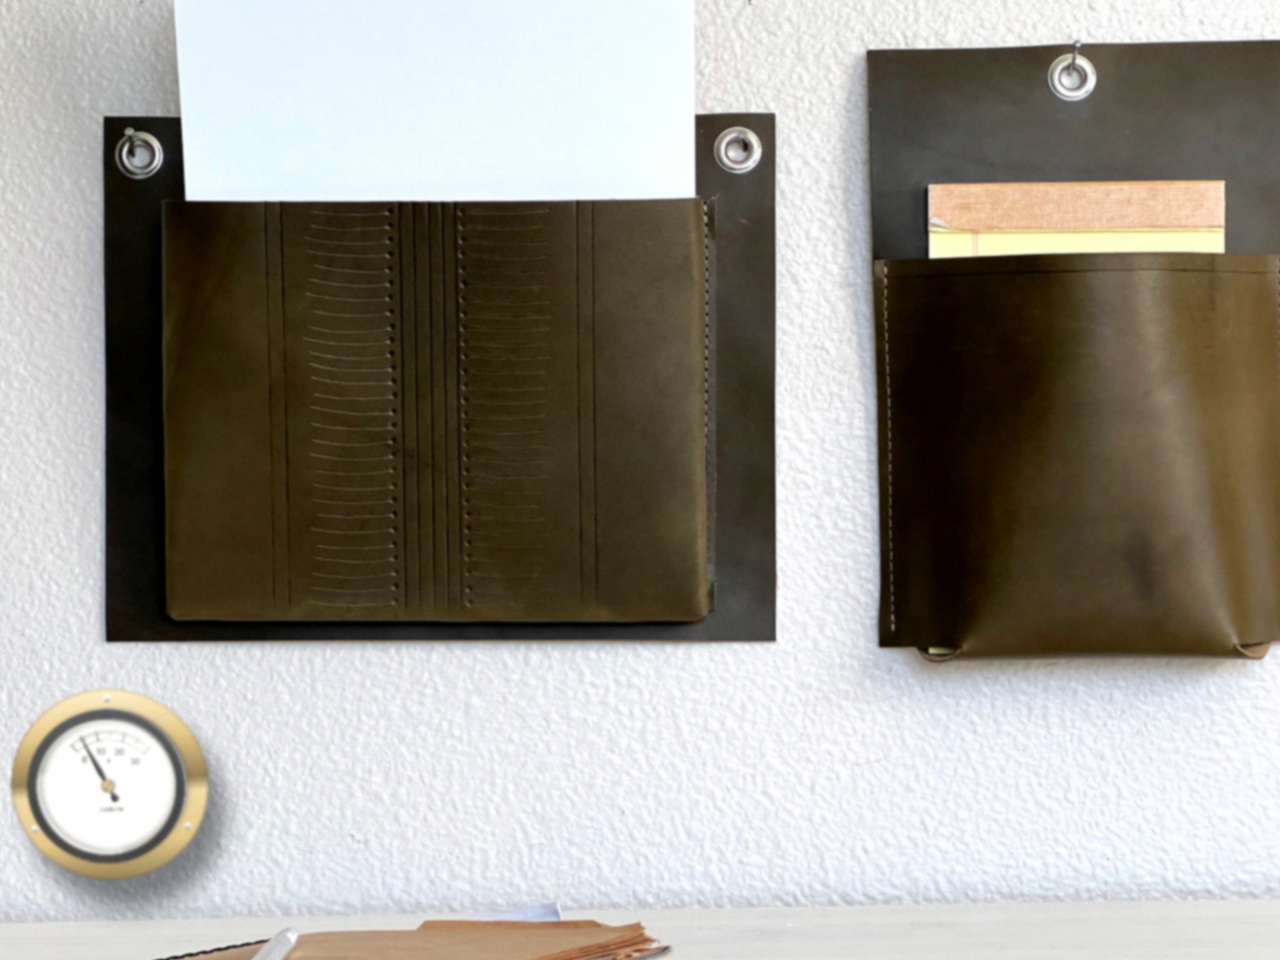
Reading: 5 A
